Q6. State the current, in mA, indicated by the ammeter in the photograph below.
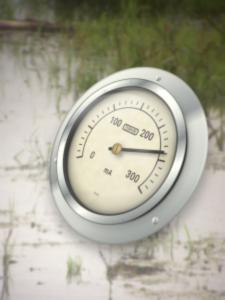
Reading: 240 mA
